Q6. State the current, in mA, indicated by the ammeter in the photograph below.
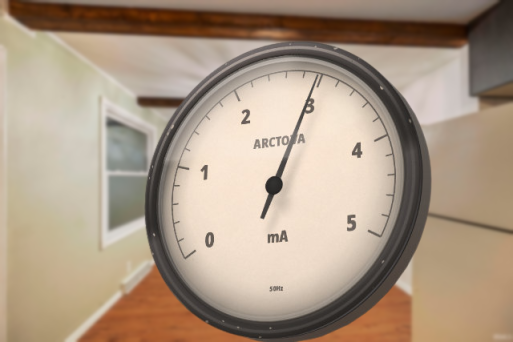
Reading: 3 mA
